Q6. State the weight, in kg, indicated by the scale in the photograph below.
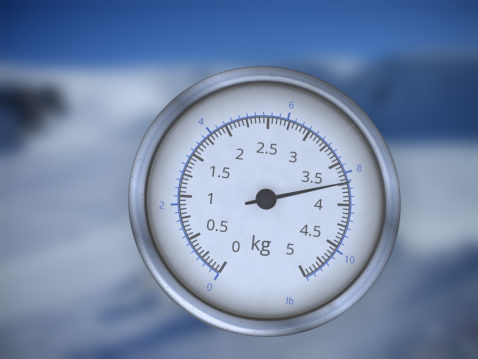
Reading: 3.75 kg
